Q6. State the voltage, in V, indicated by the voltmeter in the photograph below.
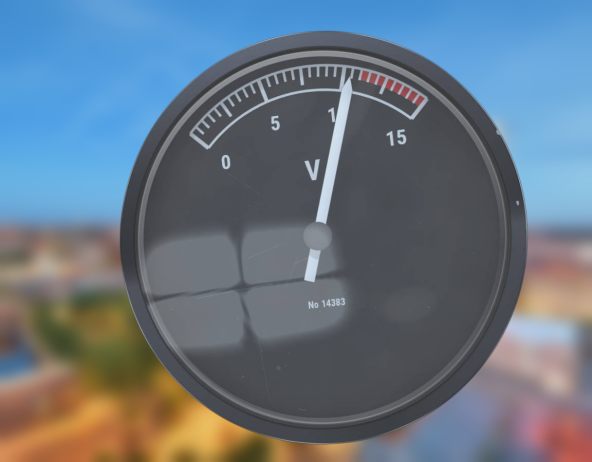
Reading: 10.5 V
